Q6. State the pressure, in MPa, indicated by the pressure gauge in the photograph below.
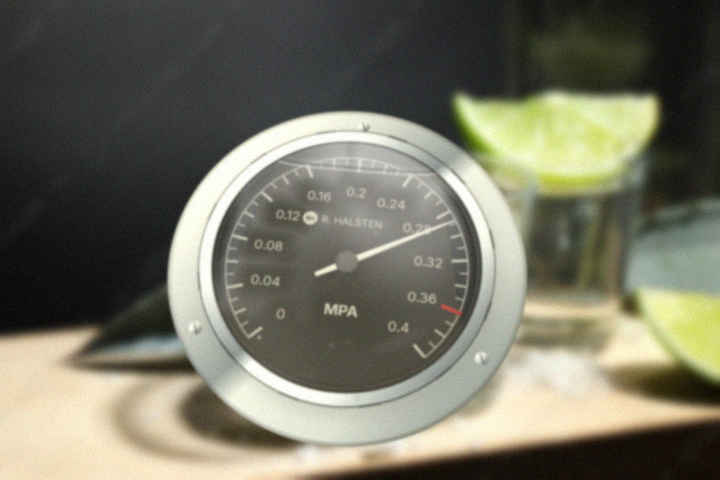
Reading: 0.29 MPa
